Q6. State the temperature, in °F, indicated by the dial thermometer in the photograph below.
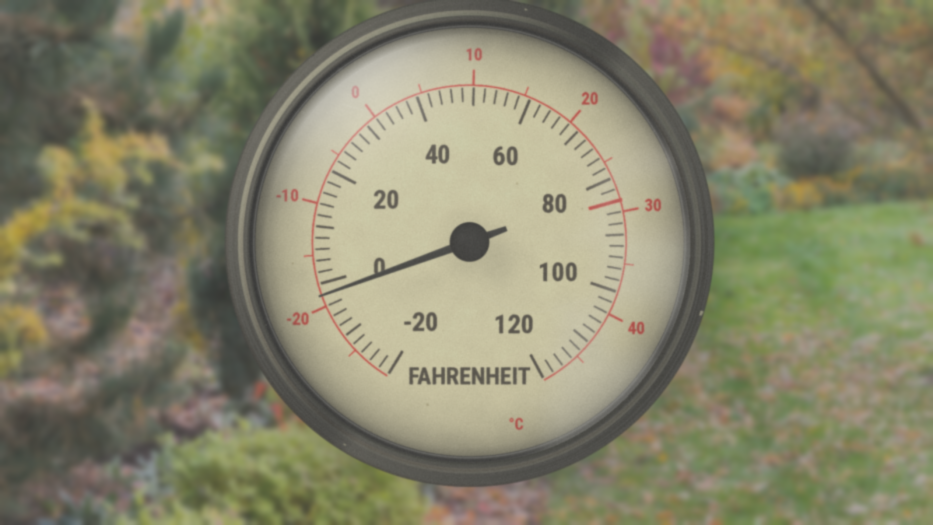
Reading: -2 °F
